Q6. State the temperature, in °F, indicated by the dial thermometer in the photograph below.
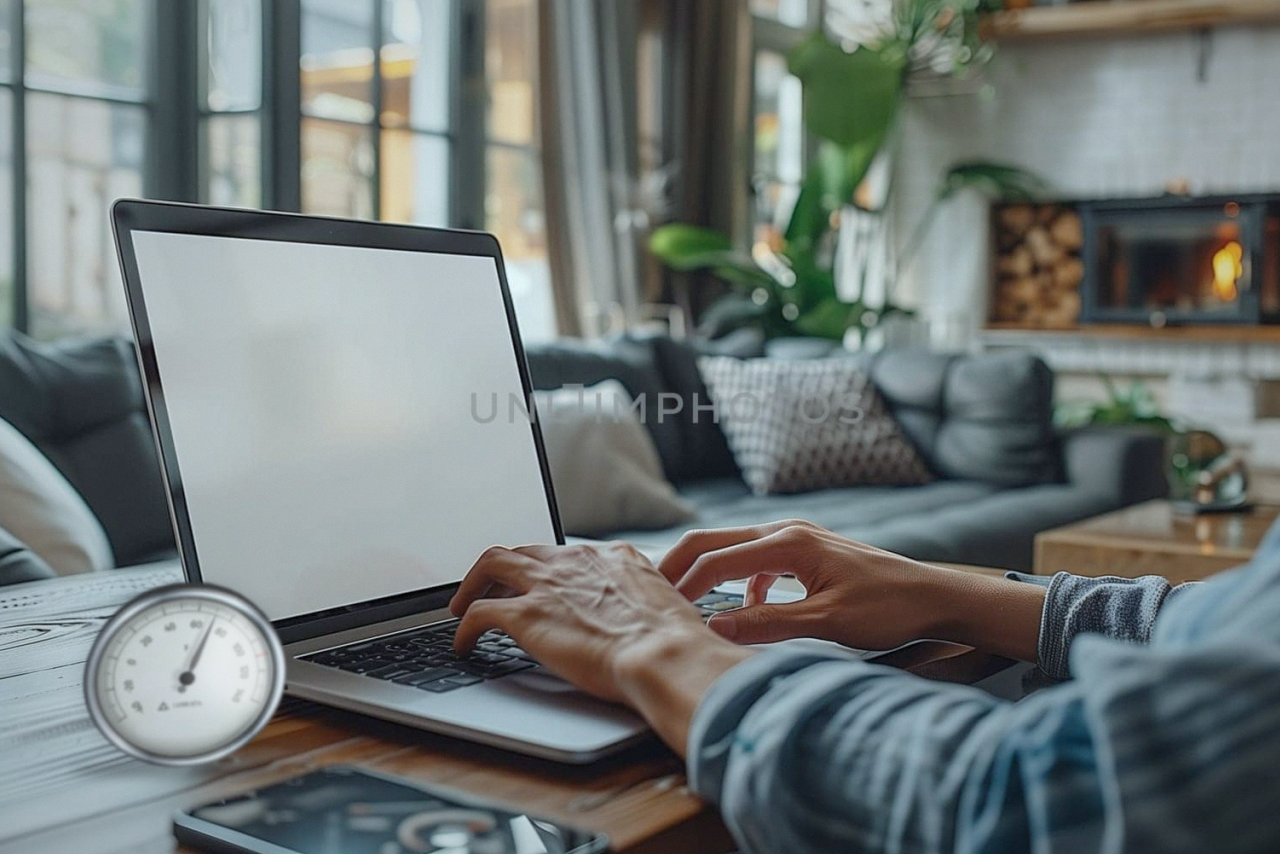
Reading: 70 °F
